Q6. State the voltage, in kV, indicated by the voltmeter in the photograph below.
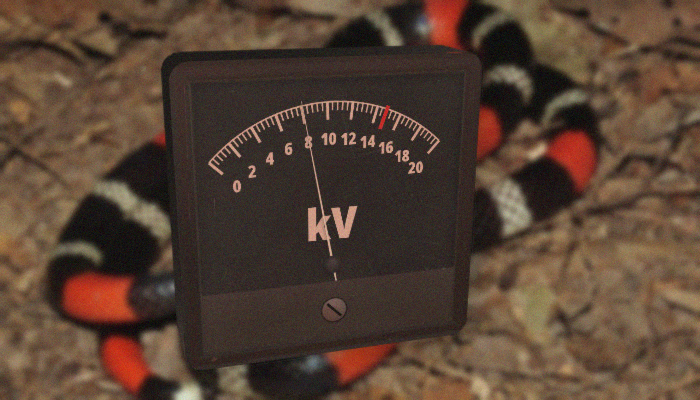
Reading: 8 kV
